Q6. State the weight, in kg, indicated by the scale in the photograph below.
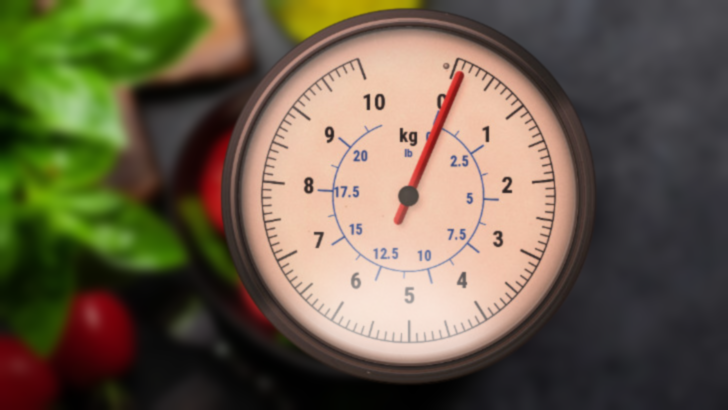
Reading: 0.1 kg
